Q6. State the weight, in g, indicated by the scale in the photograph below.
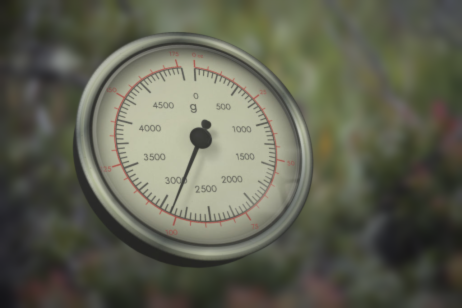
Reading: 2900 g
